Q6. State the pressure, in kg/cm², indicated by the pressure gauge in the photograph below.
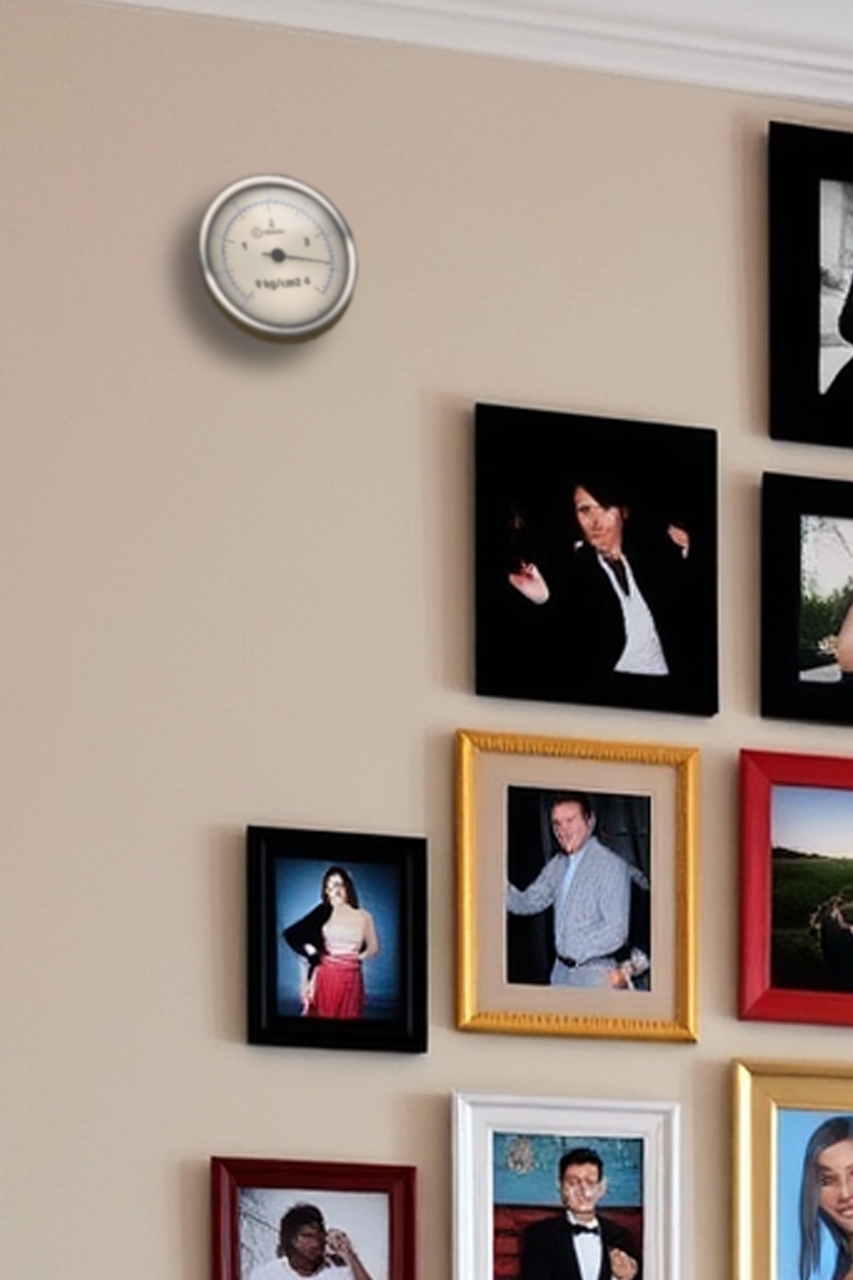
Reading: 3.5 kg/cm²
